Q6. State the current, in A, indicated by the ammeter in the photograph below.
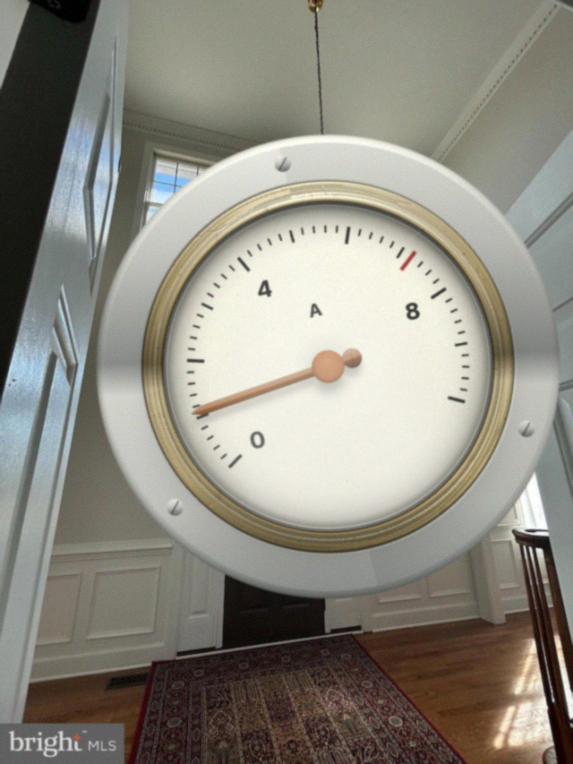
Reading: 1.1 A
